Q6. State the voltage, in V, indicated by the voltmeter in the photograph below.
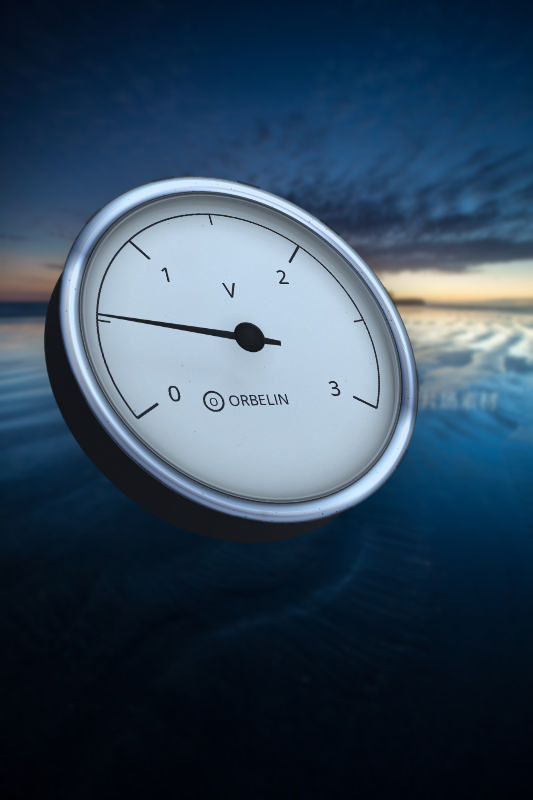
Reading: 0.5 V
